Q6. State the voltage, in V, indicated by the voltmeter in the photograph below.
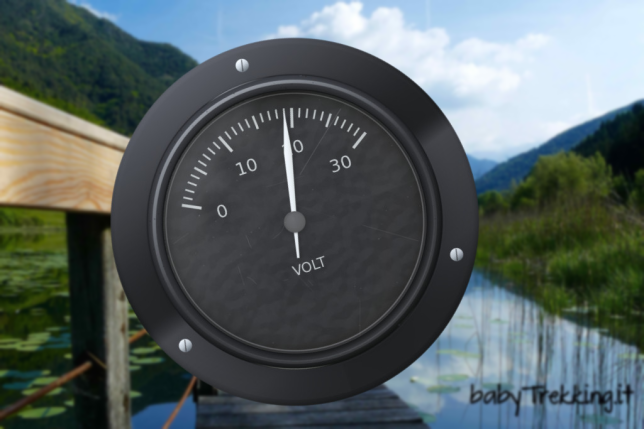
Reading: 19 V
